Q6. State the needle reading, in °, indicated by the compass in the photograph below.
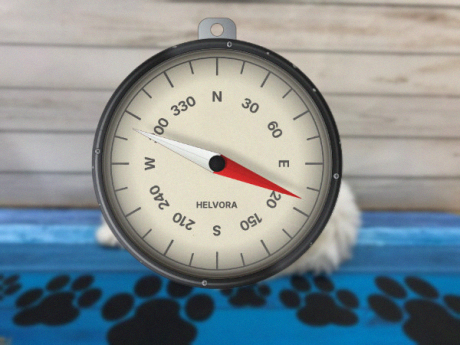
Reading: 112.5 °
